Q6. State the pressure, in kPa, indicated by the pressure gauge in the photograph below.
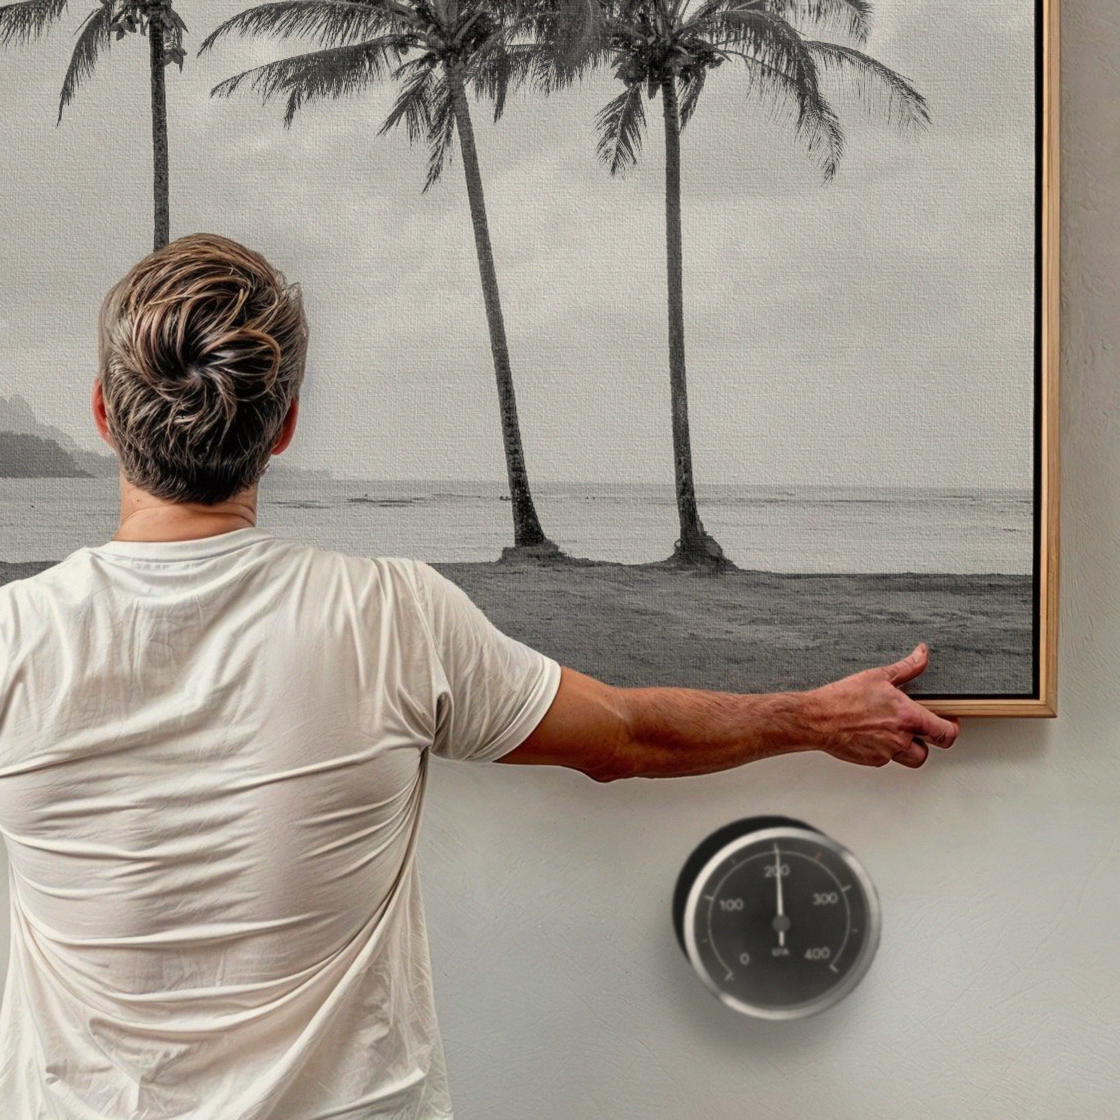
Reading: 200 kPa
